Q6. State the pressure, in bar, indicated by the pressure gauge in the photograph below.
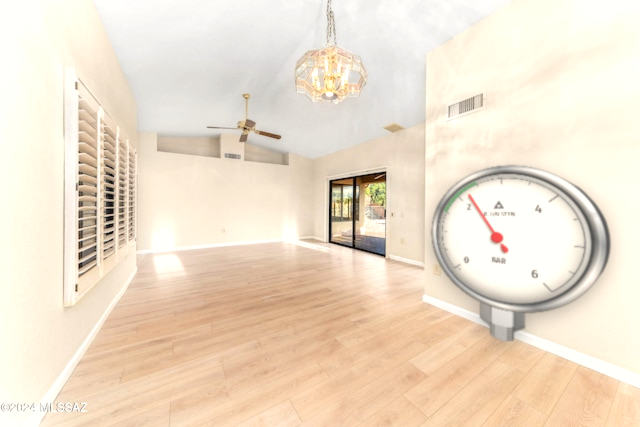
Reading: 2.25 bar
